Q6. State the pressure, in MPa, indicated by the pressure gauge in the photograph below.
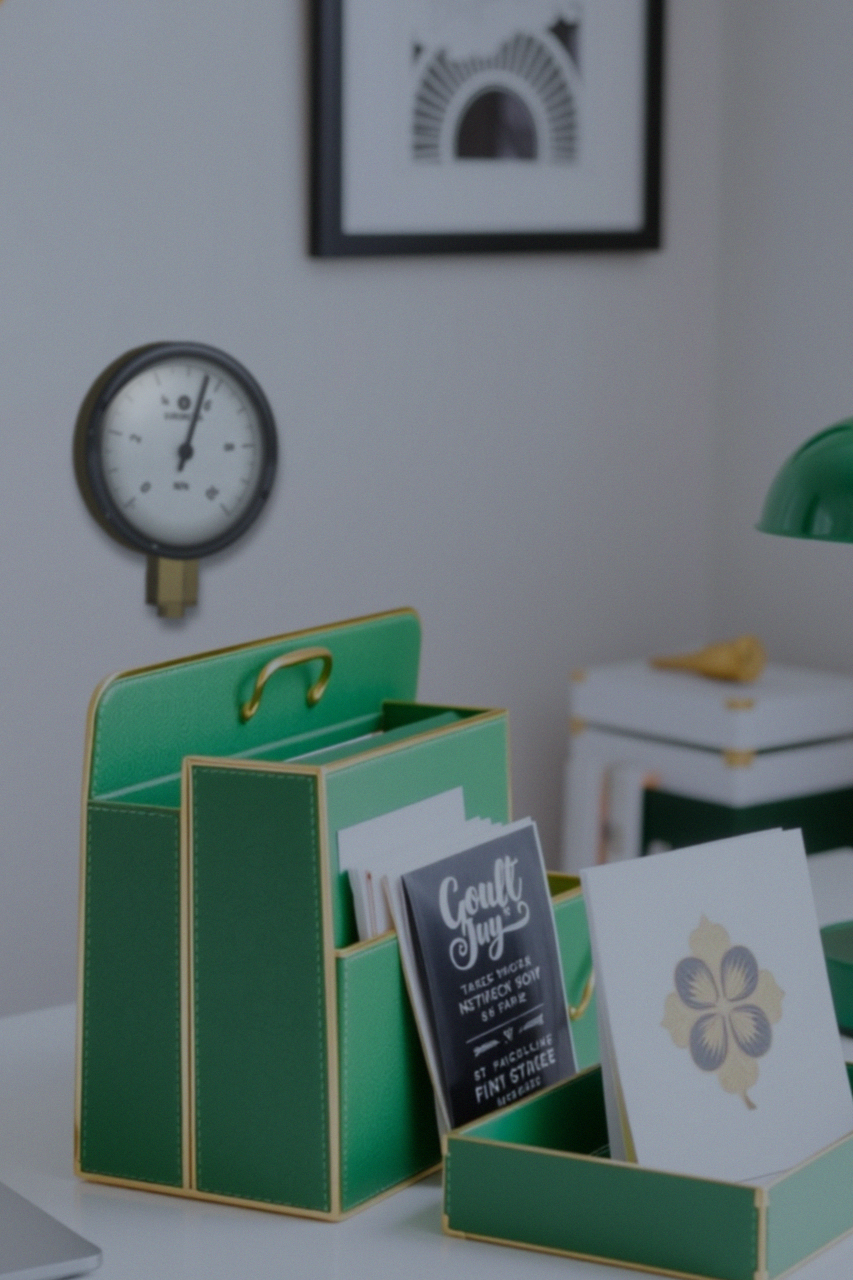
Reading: 5.5 MPa
